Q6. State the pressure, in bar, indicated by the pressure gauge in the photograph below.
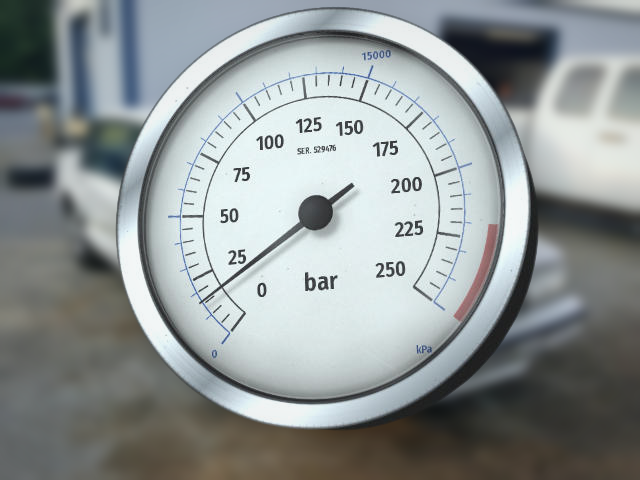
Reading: 15 bar
